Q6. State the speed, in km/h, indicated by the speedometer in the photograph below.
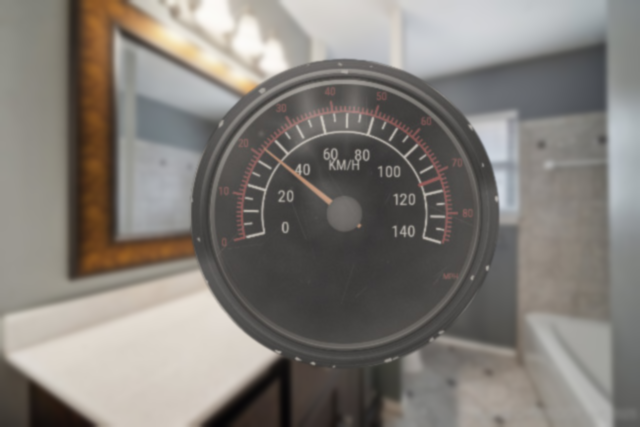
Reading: 35 km/h
